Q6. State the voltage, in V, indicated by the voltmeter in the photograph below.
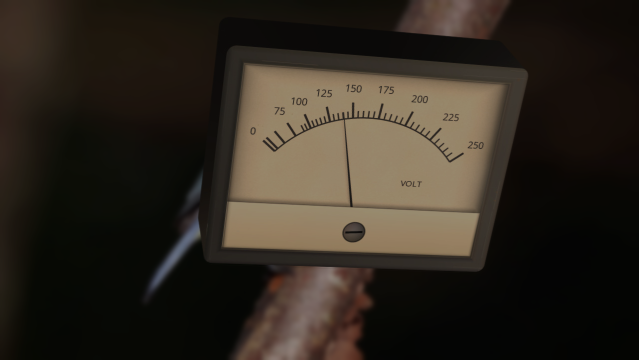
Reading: 140 V
